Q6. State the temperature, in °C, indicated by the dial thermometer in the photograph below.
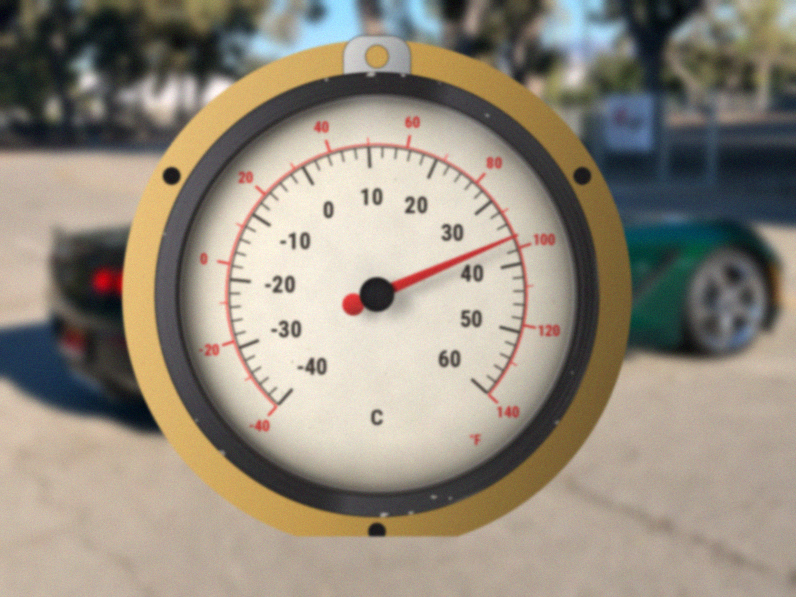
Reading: 36 °C
